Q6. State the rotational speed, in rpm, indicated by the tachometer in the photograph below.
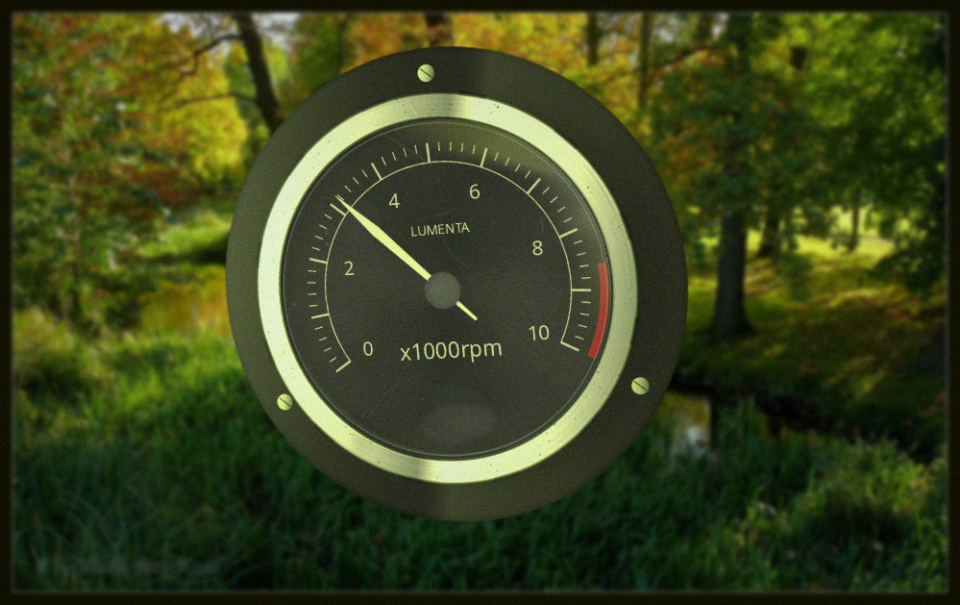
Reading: 3200 rpm
